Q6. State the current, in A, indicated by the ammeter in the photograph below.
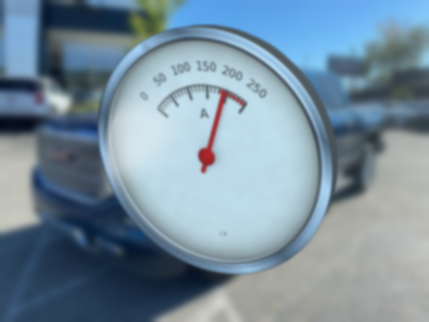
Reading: 200 A
